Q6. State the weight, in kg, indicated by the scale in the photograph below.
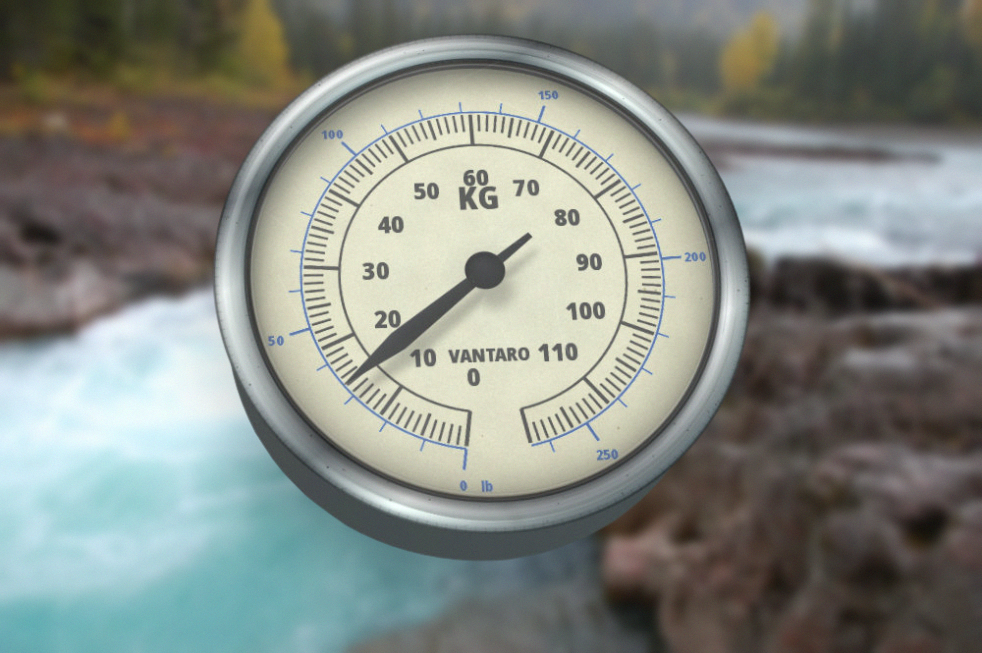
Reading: 15 kg
